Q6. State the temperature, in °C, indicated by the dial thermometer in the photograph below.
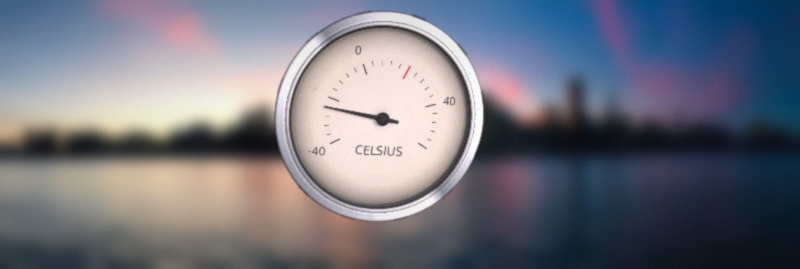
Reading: -24 °C
